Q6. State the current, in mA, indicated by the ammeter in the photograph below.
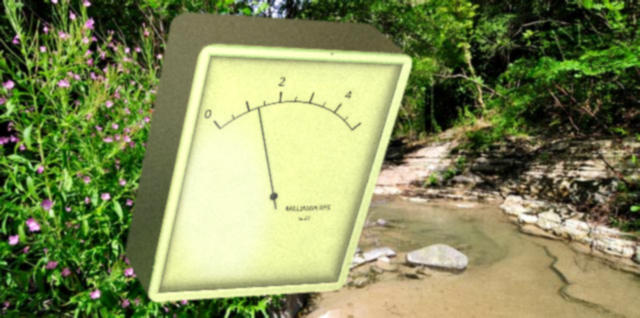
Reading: 1.25 mA
